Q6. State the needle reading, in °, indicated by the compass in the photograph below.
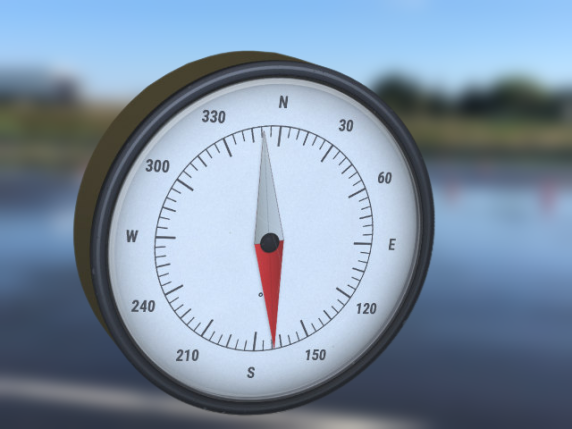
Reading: 170 °
